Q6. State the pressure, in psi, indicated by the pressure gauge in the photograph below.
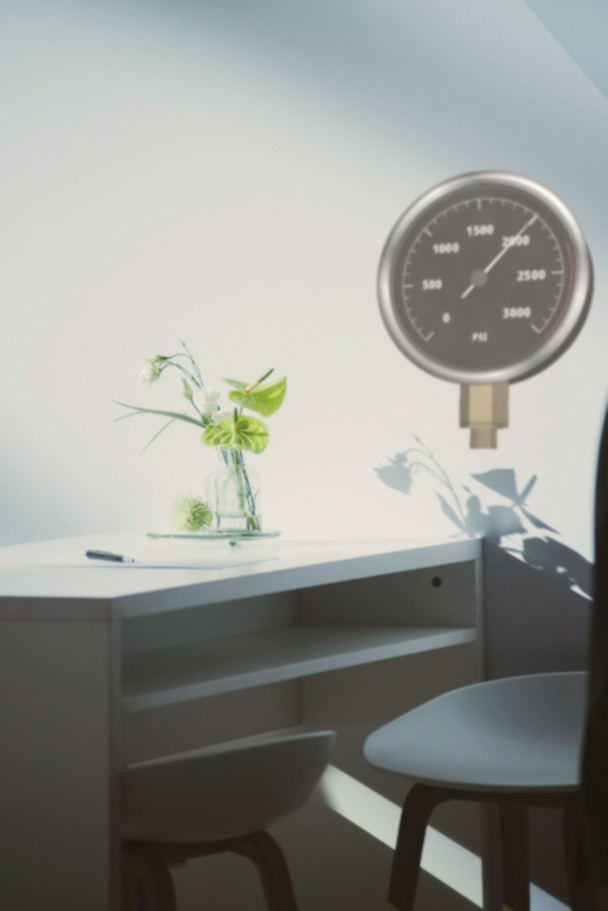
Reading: 2000 psi
